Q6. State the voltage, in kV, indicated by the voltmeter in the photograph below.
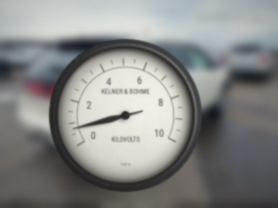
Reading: 0.75 kV
